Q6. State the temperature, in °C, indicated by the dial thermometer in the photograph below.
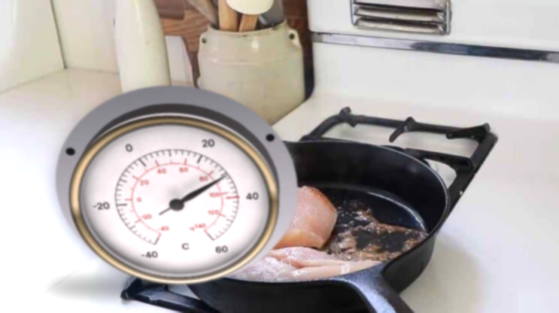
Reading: 30 °C
